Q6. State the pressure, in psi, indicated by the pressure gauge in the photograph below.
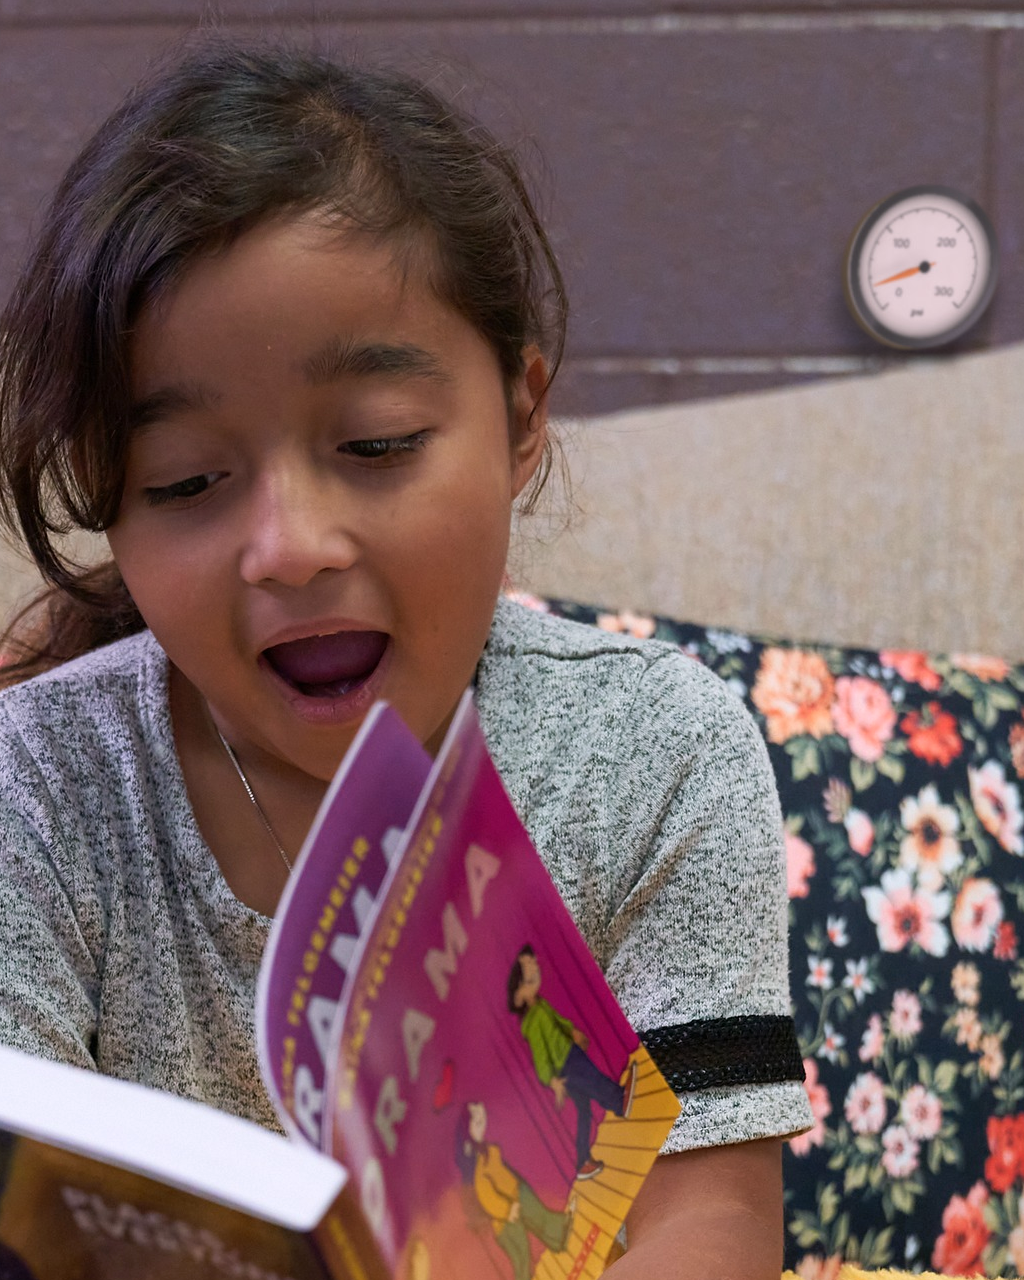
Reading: 30 psi
